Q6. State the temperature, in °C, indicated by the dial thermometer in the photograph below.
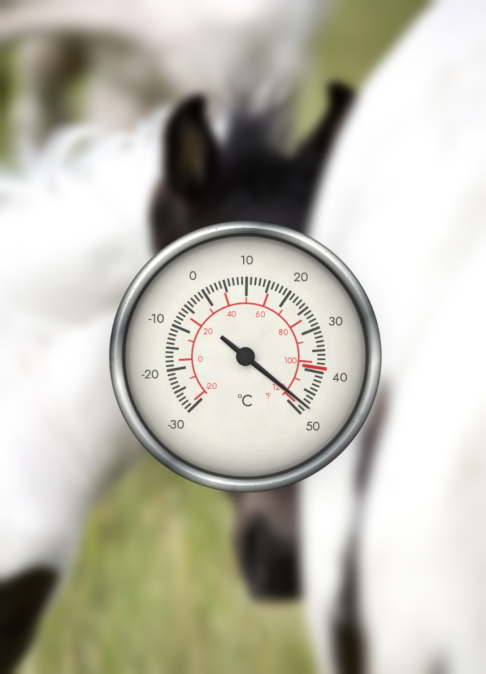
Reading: 48 °C
